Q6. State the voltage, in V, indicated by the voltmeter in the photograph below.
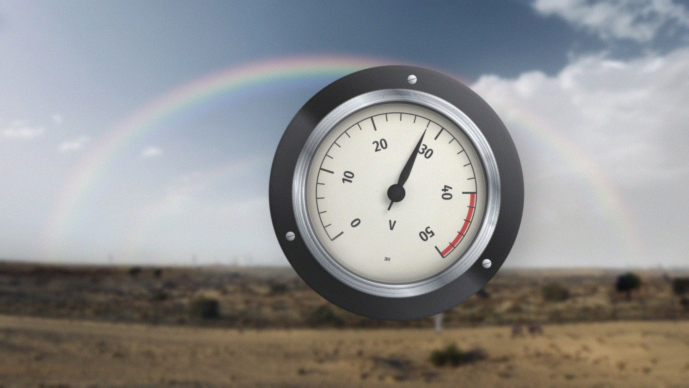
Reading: 28 V
